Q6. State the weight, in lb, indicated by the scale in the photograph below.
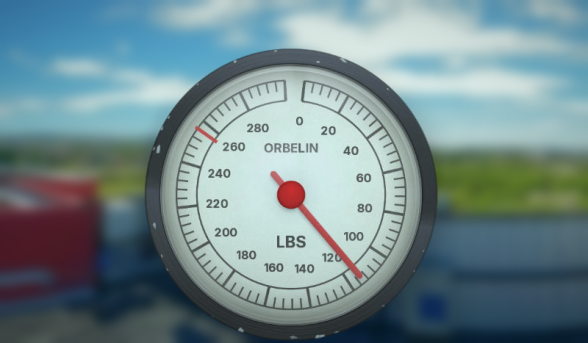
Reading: 114 lb
